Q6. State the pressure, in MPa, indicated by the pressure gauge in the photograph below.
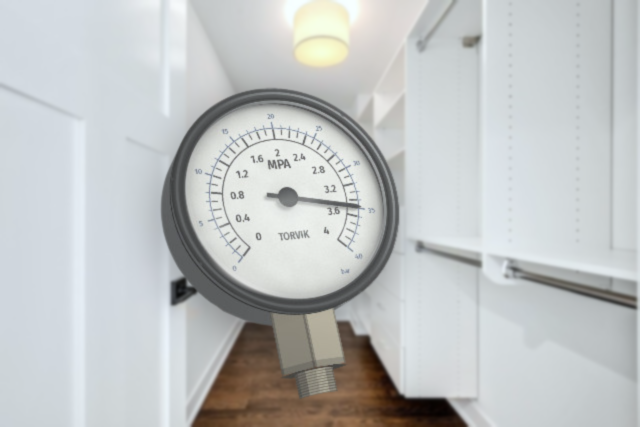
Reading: 3.5 MPa
